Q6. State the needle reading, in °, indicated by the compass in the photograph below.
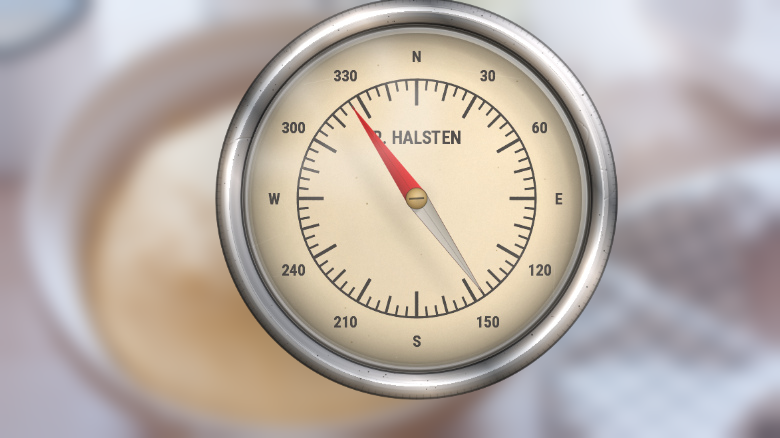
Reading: 325 °
